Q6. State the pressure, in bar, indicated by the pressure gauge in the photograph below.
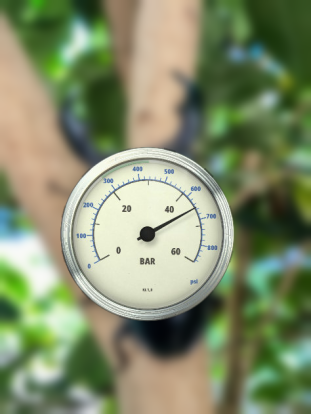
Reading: 45 bar
